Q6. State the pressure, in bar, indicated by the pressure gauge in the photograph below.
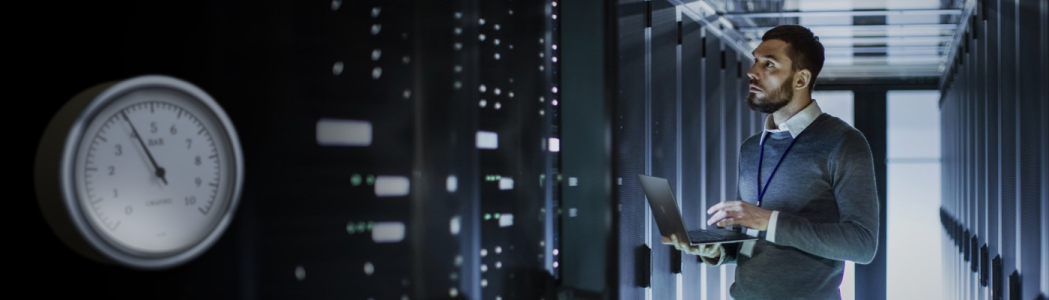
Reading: 4 bar
